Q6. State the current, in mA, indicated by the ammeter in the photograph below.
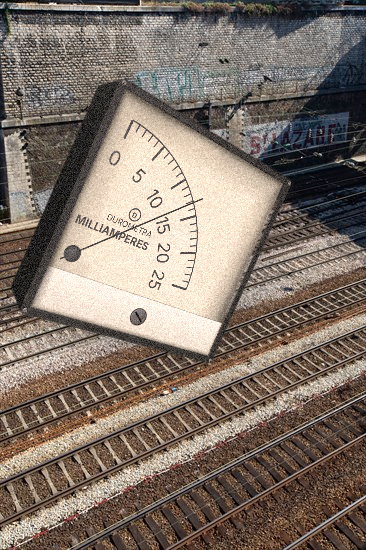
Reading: 13 mA
